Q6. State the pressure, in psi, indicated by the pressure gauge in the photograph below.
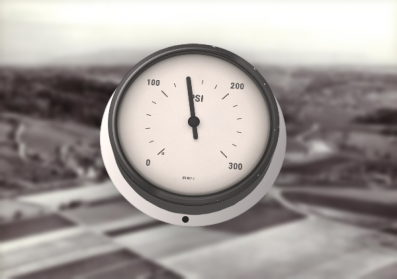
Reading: 140 psi
